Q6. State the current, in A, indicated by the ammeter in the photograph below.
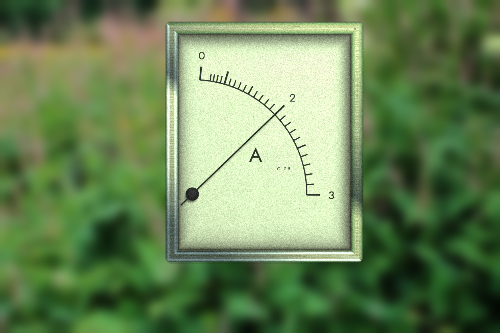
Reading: 2 A
